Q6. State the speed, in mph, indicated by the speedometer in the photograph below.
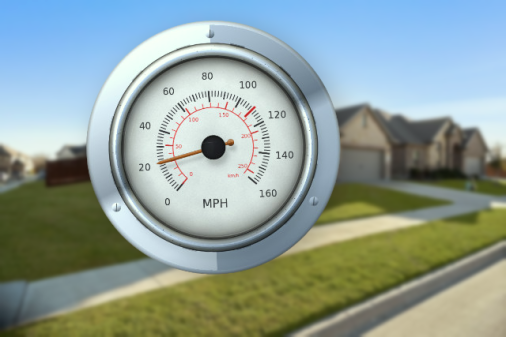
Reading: 20 mph
